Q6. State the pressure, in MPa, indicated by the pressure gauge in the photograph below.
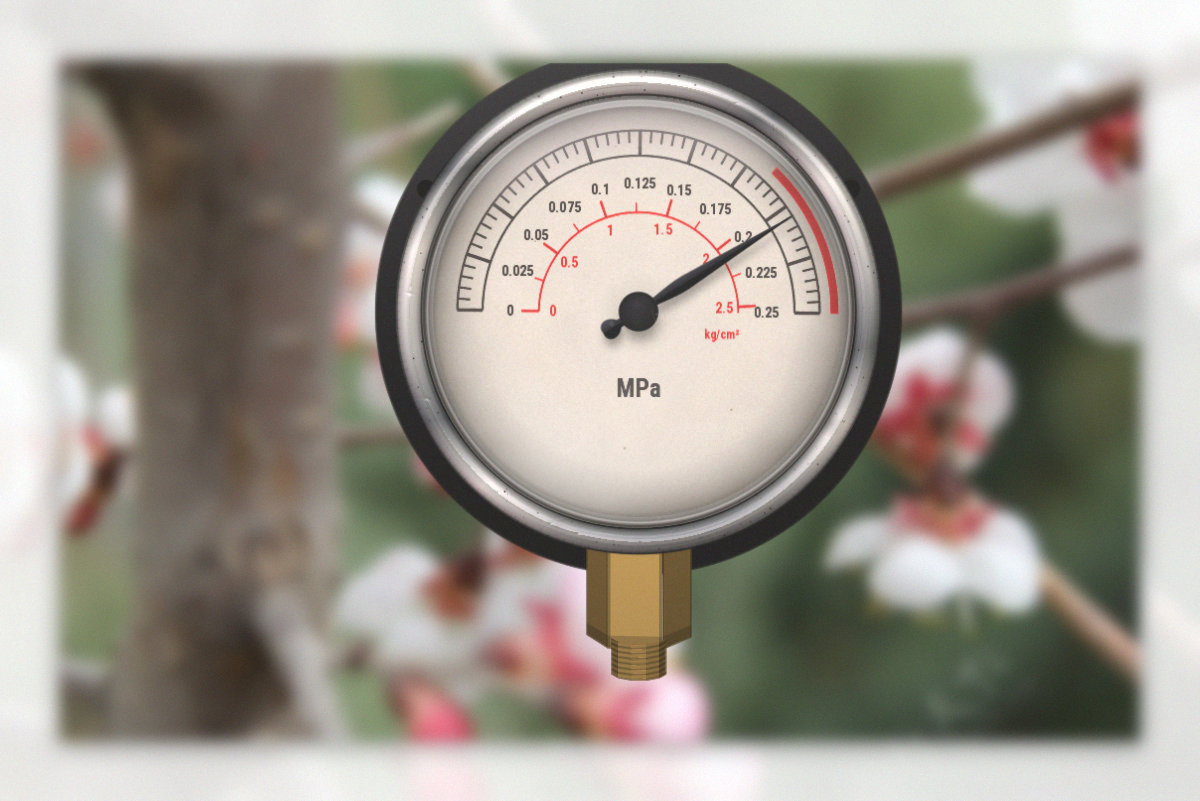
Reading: 0.205 MPa
